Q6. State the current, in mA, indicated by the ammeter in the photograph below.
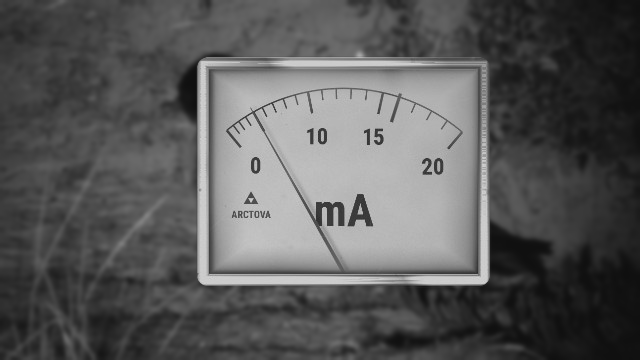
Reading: 5 mA
